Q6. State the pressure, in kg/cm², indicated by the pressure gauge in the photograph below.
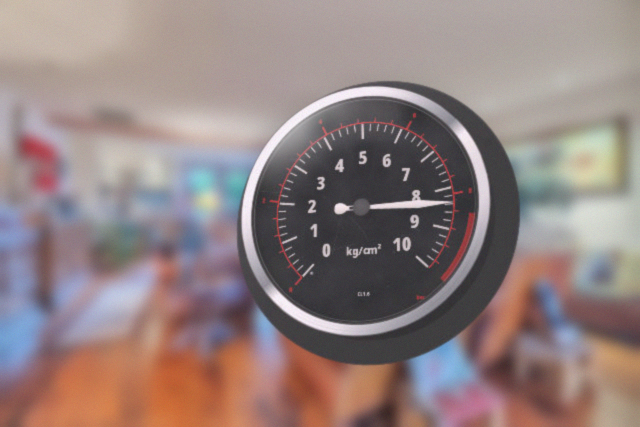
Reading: 8.4 kg/cm²
